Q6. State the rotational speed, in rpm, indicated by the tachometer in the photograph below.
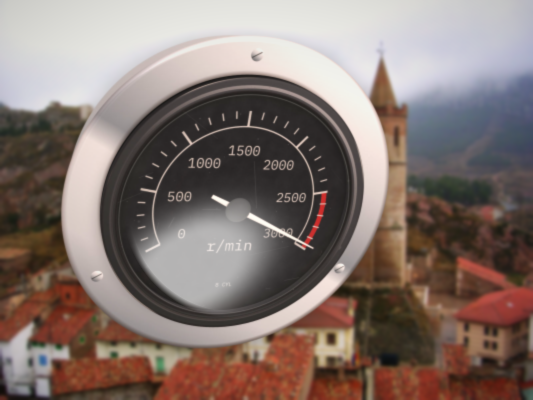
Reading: 2950 rpm
